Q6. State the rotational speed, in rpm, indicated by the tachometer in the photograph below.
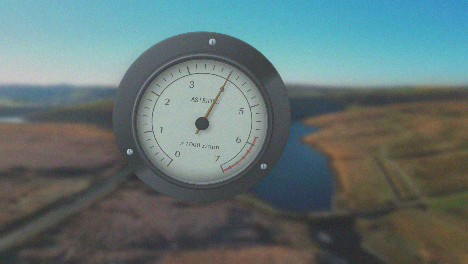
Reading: 4000 rpm
